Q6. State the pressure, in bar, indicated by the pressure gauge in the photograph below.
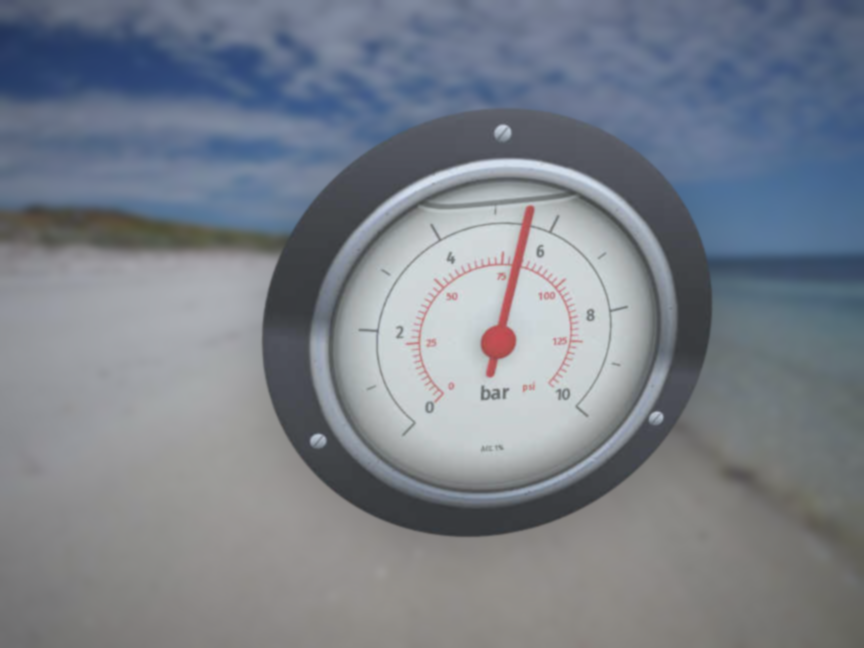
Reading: 5.5 bar
